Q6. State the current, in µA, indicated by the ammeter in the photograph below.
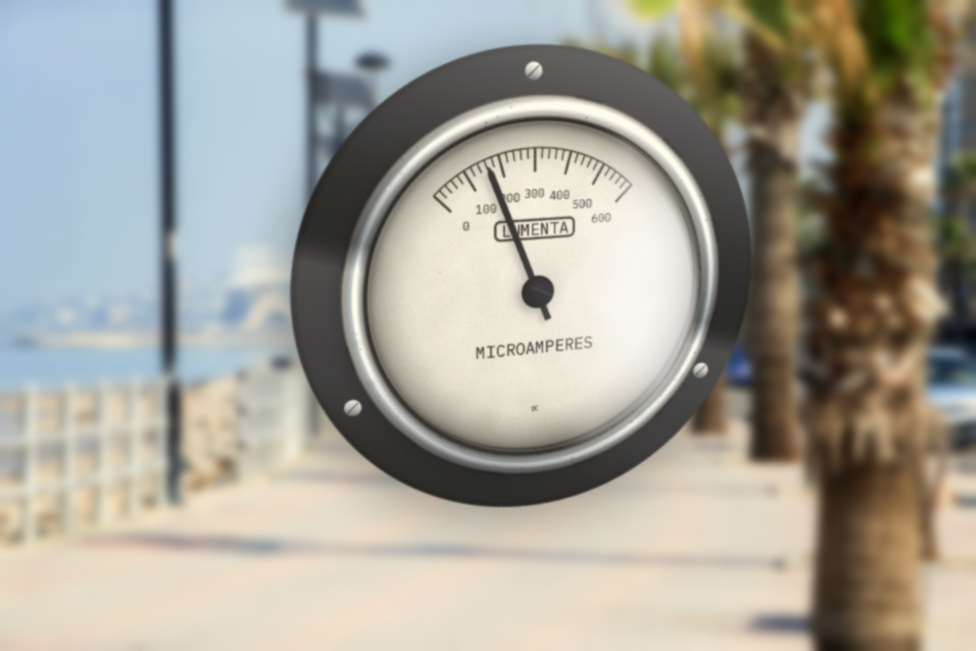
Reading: 160 µA
